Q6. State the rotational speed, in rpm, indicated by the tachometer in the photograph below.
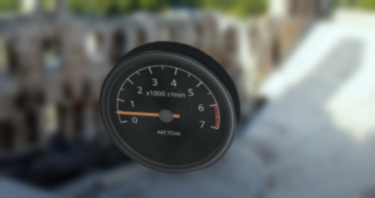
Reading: 500 rpm
